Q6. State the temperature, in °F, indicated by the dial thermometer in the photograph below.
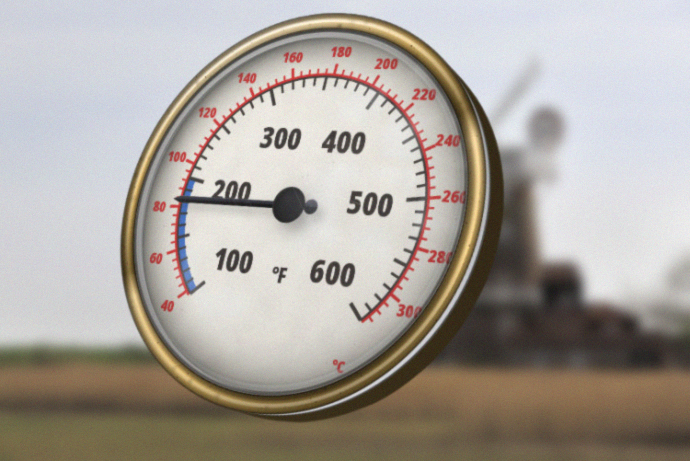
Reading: 180 °F
